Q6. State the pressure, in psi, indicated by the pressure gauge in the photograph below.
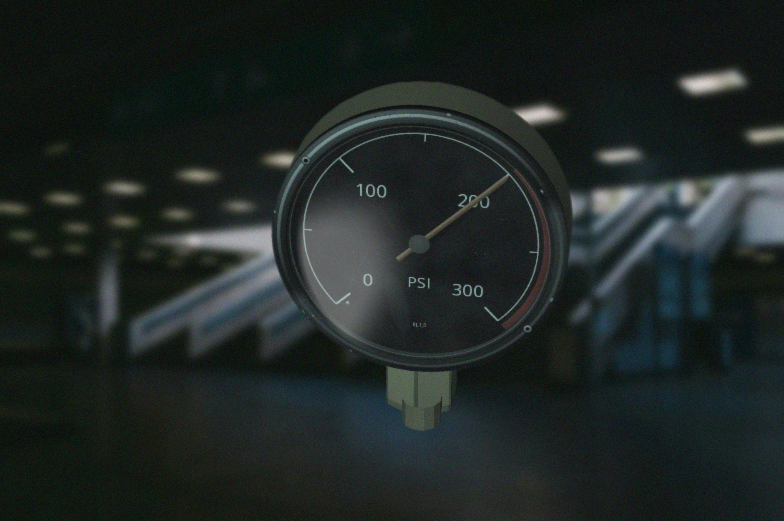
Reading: 200 psi
